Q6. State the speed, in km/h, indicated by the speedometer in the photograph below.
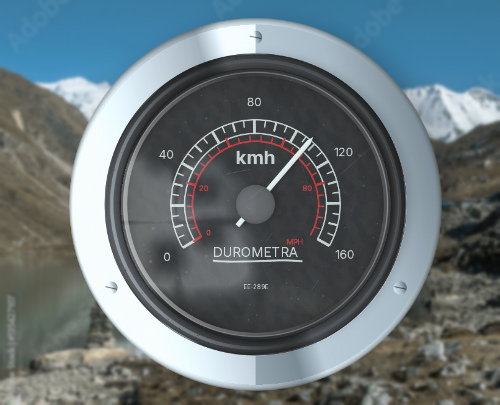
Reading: 107.5 km/h
